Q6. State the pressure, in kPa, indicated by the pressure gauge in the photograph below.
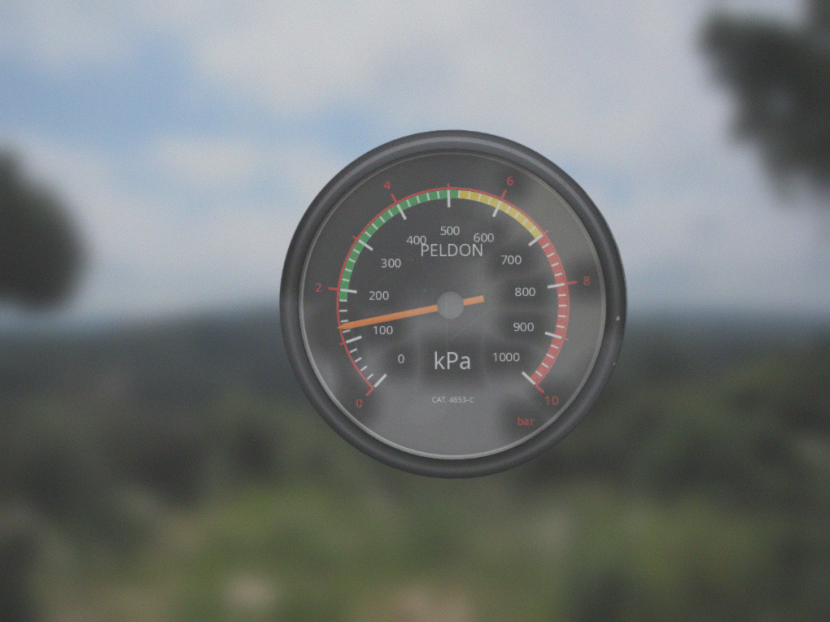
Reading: 130 kPa
